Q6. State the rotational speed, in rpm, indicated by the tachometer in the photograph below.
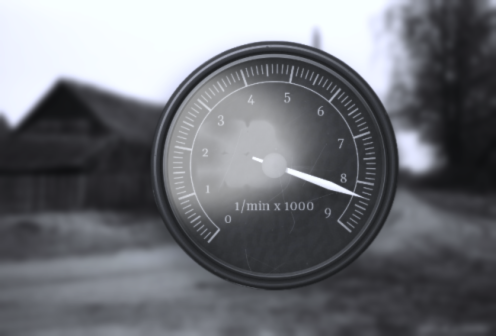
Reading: 8300 rpm
